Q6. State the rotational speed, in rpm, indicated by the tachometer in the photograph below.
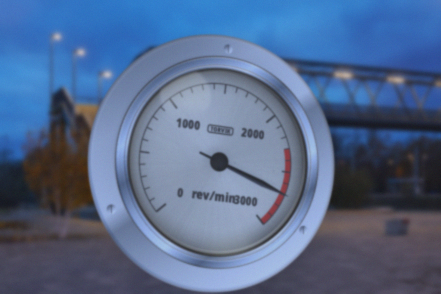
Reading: 2700 rpm
